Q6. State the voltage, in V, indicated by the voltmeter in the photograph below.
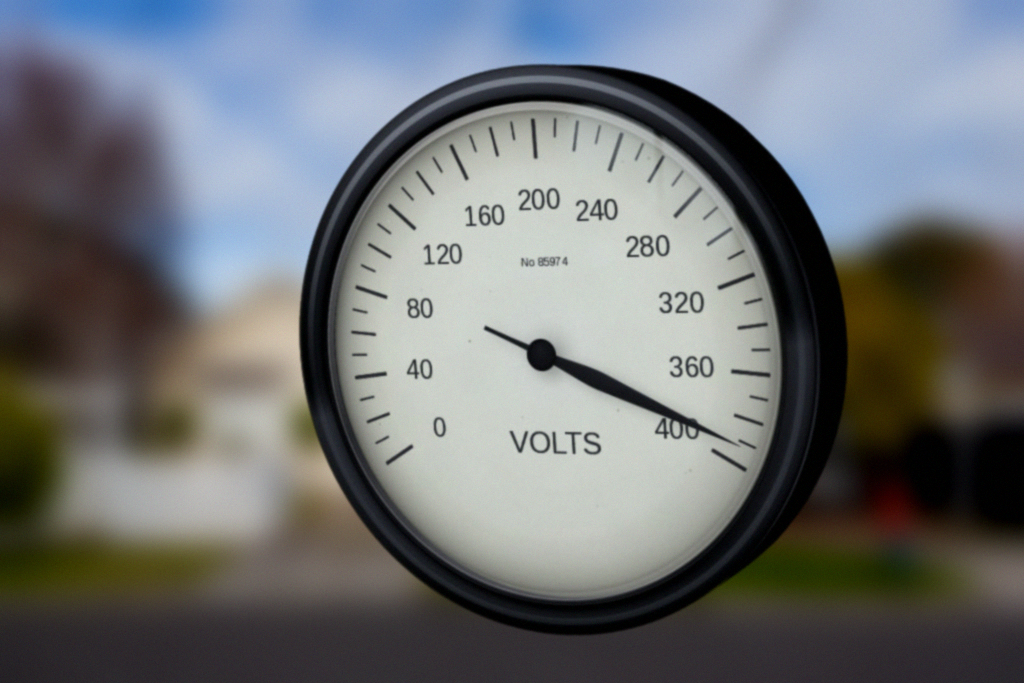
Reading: 390 V
